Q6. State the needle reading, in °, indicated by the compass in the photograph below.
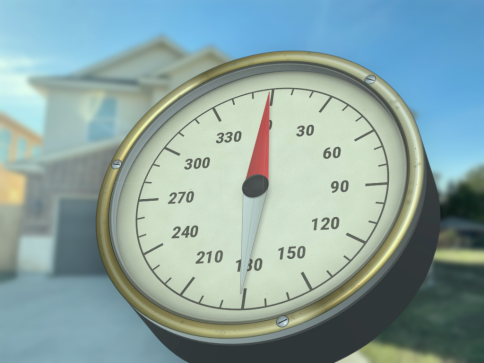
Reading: 0 °
